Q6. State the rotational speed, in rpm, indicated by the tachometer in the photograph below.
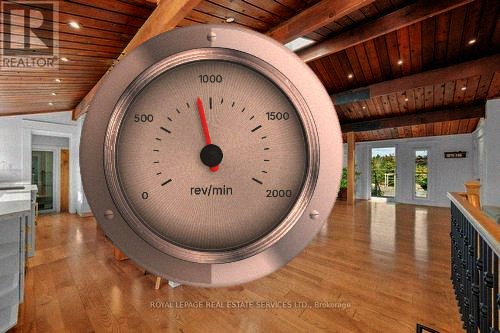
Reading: 900 rpm
